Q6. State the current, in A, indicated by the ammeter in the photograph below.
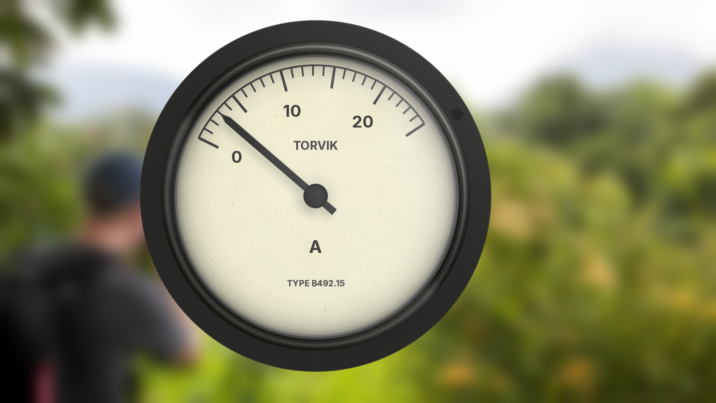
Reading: 3 A
